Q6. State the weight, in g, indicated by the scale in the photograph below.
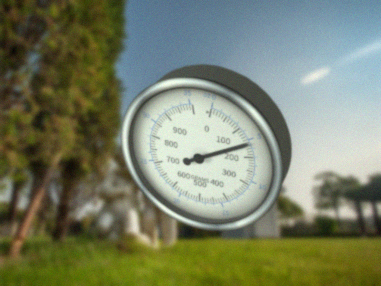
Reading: 150 g
